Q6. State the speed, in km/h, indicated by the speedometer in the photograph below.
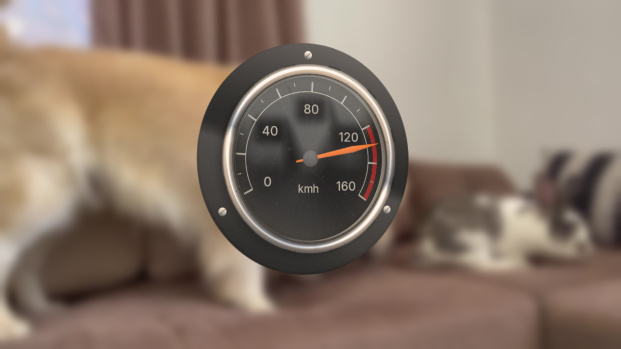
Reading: 130 km/h
